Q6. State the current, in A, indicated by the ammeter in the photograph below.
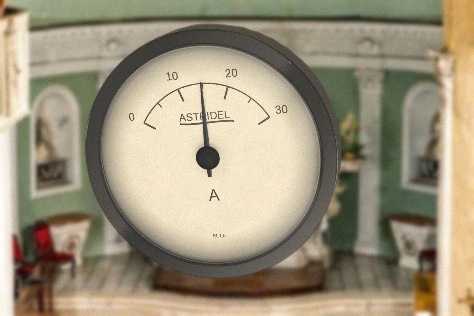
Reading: 15 A
